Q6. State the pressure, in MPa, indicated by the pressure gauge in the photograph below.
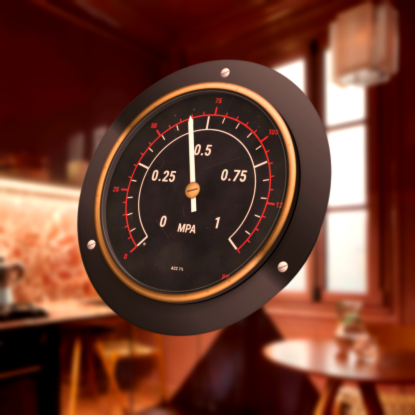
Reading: 0.45 MPa
